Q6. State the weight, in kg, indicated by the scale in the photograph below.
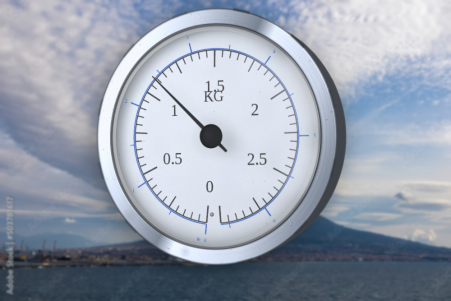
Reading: 1.1 kg
